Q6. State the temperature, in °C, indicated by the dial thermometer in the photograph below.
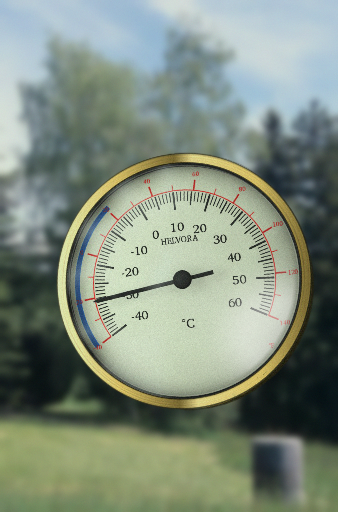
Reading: -30 °C
